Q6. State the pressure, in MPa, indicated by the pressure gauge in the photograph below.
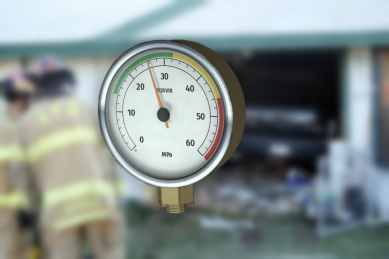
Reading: 26 MPa
